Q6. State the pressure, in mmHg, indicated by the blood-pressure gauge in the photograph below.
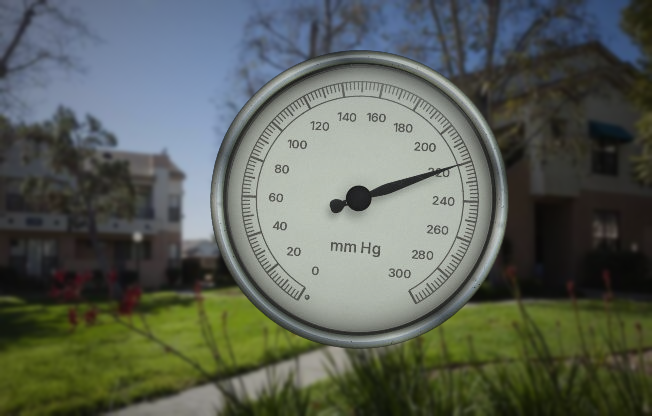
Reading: 220 mmHg
